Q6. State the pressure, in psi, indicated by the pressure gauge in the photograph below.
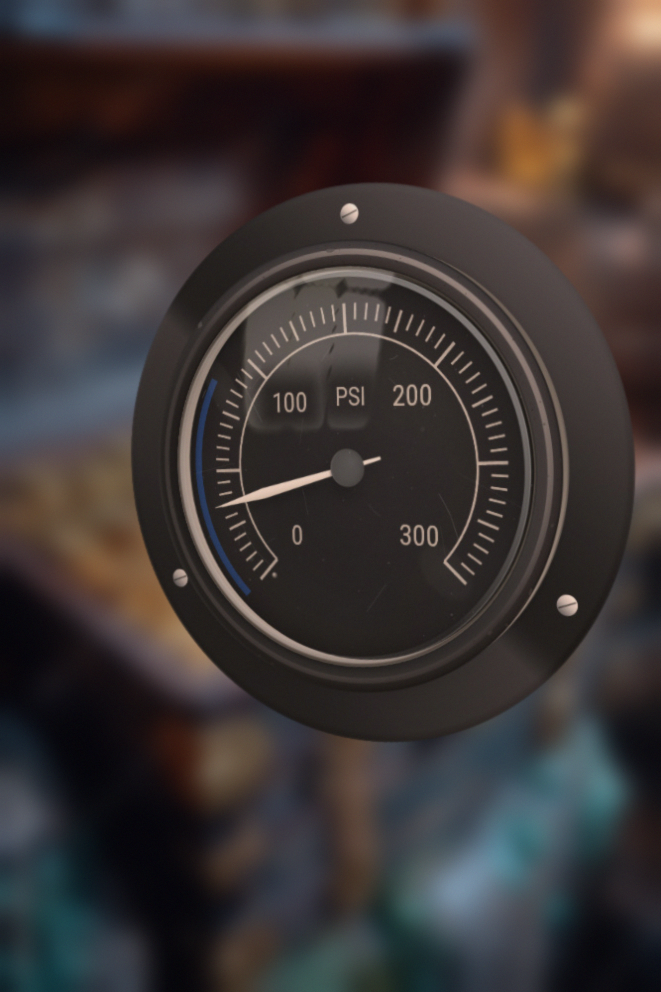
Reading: 35 psi
